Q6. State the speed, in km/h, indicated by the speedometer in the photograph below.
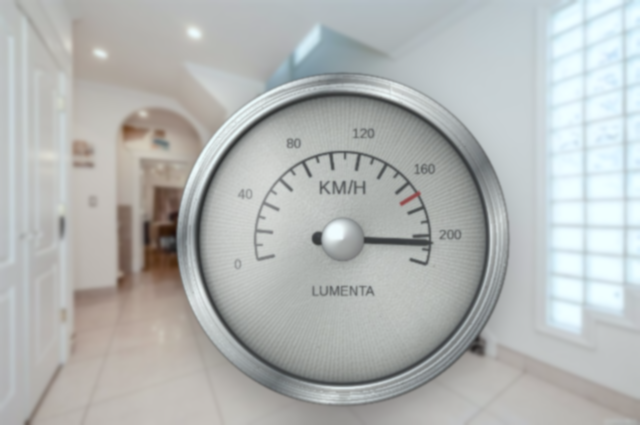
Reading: 205 km/h
